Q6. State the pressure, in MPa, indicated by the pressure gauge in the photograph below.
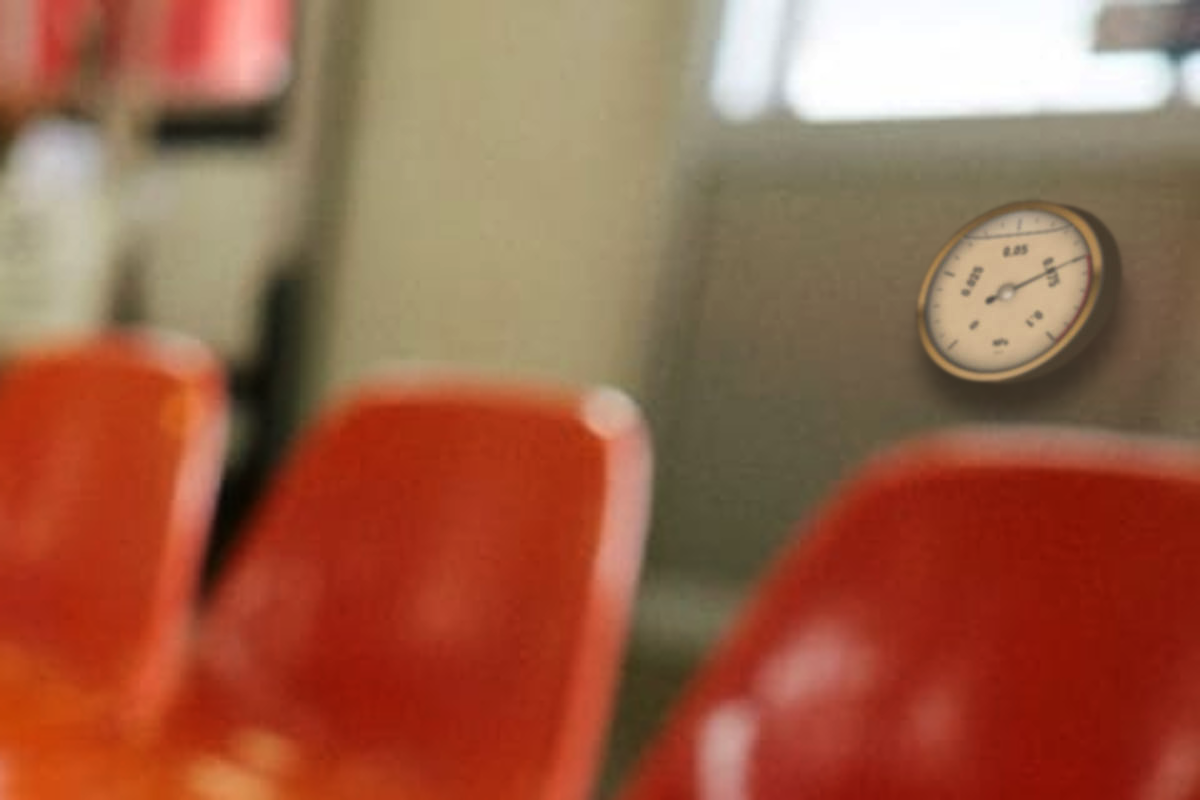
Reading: 0.075 MPa
